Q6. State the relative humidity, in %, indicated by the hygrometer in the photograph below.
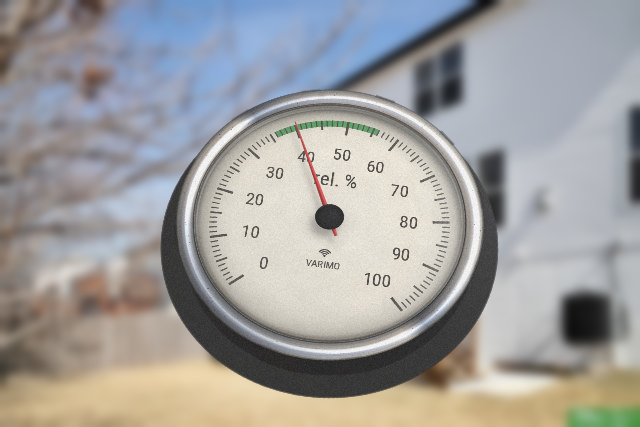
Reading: 40 %
